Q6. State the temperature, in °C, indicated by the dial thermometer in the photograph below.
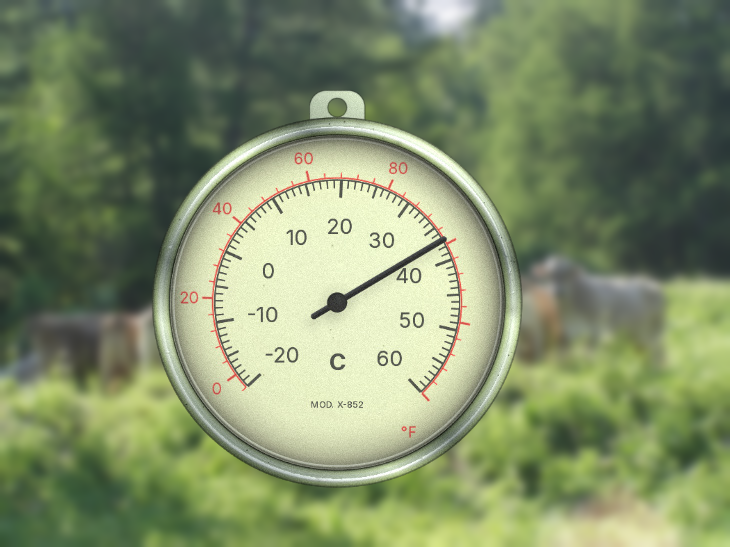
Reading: 37 °C
